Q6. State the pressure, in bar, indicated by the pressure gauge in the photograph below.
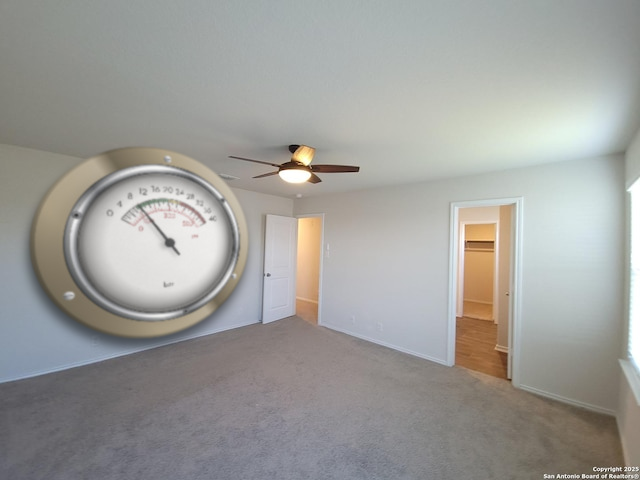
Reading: 8 bar
